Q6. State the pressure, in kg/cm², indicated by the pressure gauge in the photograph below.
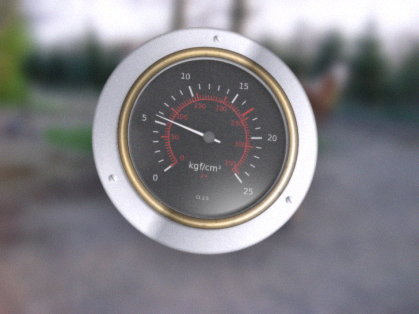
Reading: 5.5 kg/cm²
